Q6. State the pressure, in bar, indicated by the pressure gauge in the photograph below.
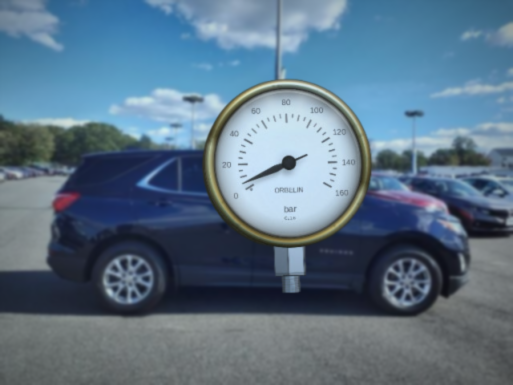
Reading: 5 bar
